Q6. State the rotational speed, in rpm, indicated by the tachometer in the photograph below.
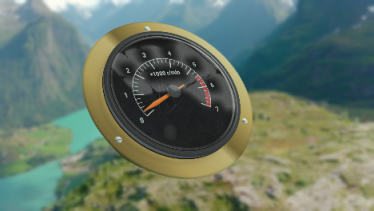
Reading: 200 rpm
